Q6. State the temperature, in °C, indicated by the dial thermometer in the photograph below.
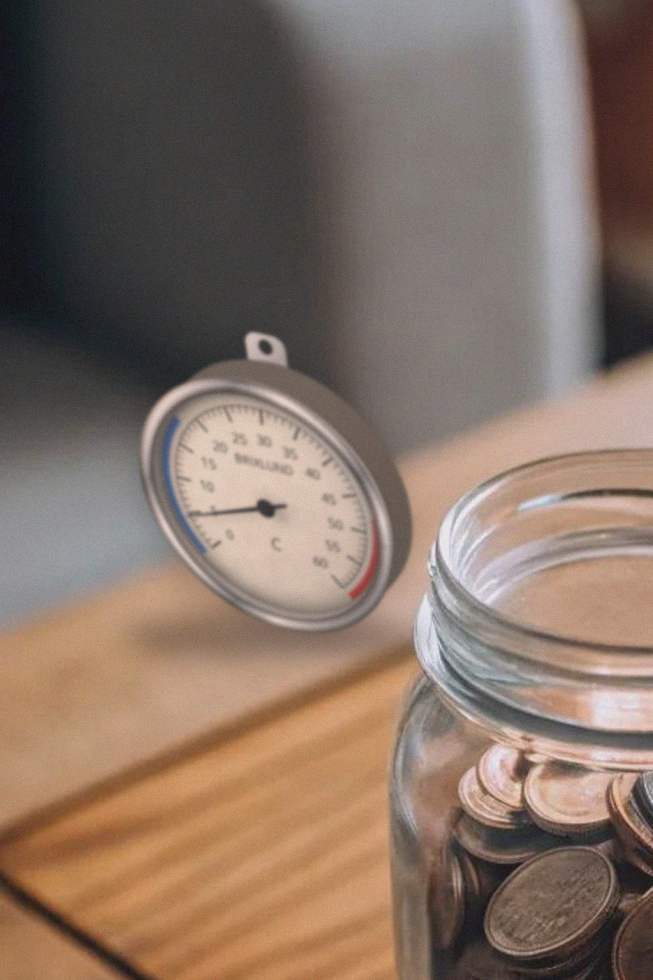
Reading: 5 °C
